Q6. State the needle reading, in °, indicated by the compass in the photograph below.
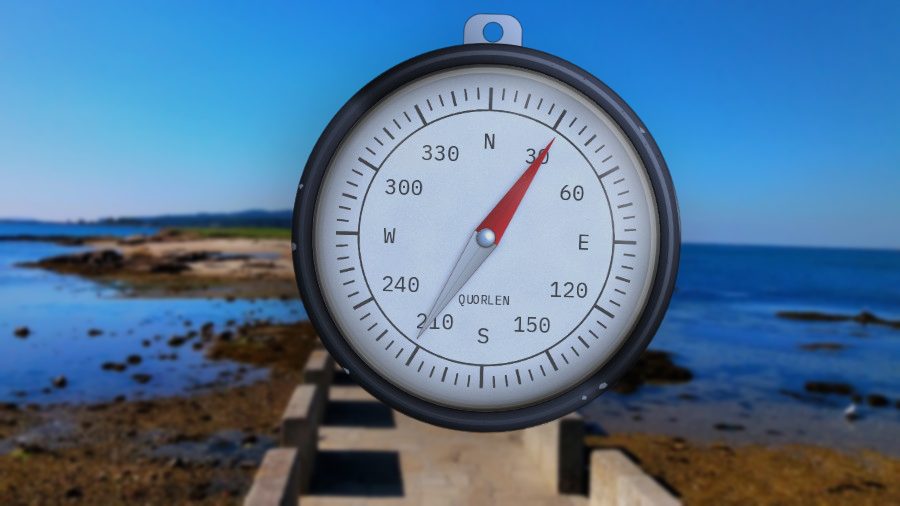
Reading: 32.5 °
